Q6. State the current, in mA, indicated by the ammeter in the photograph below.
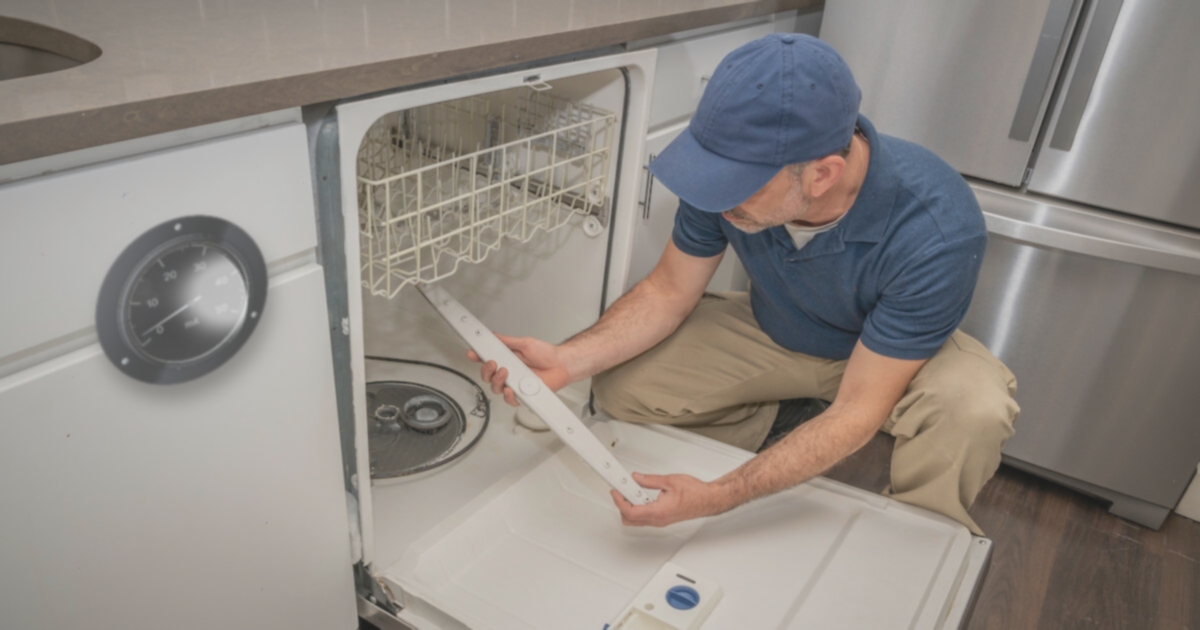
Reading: 2.5 mA
